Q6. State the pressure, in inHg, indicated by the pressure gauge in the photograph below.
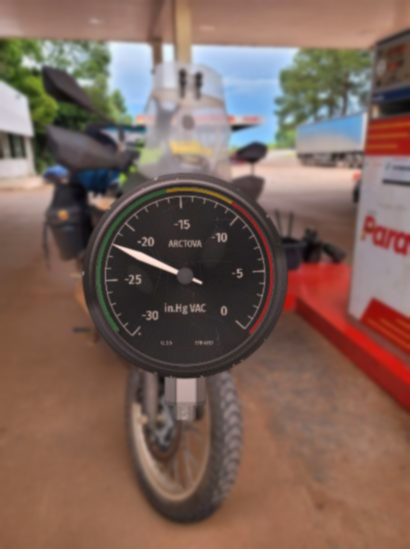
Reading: -22 inHg
